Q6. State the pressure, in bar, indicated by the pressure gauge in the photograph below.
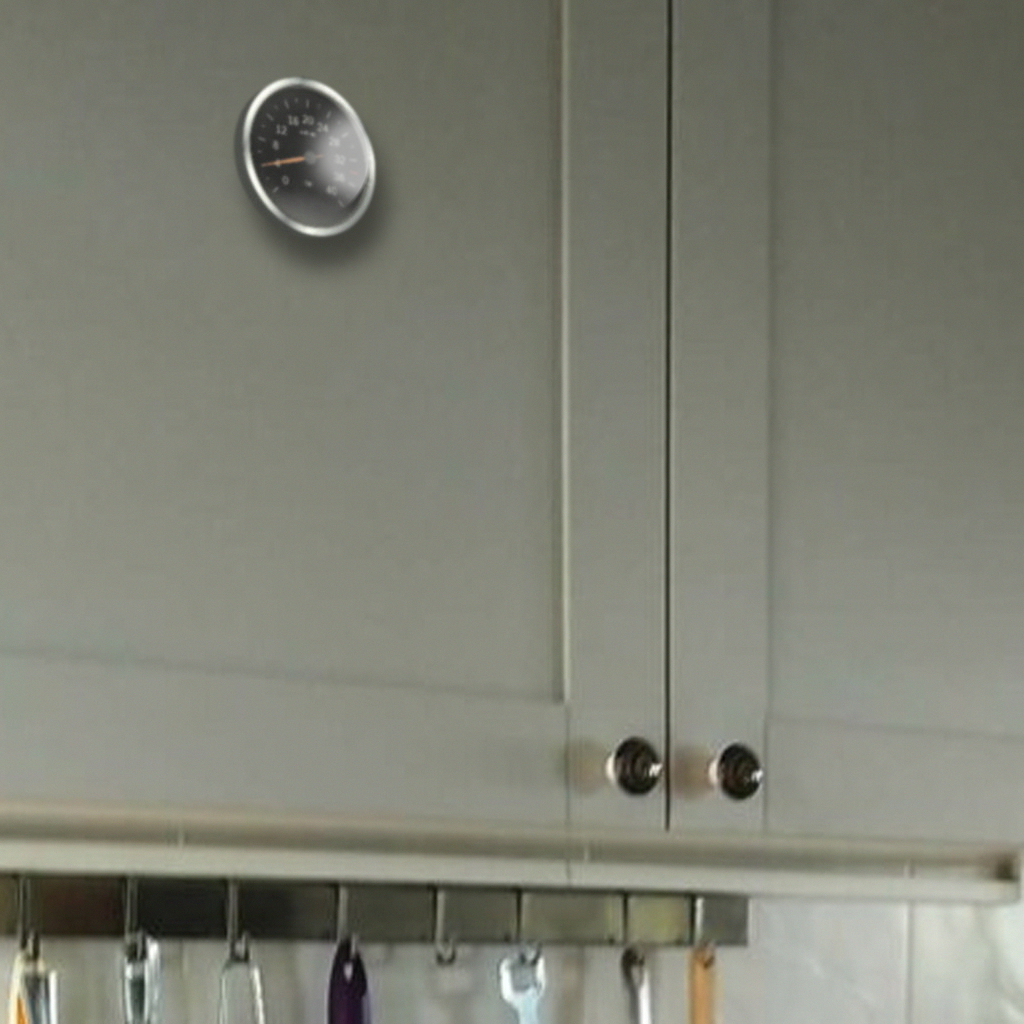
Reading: 4 bar
